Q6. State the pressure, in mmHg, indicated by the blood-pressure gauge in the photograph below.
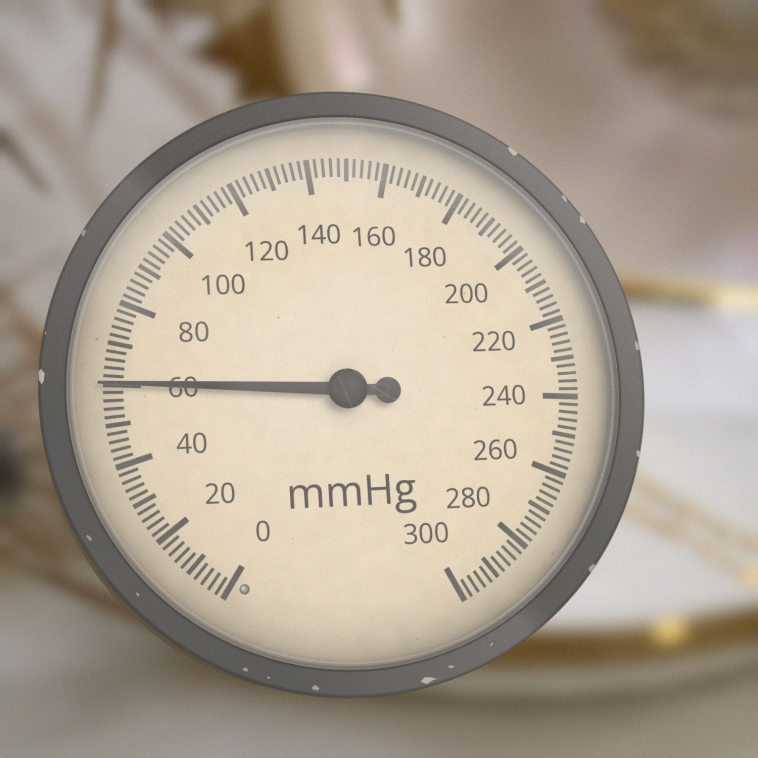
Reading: 60 mmHg
